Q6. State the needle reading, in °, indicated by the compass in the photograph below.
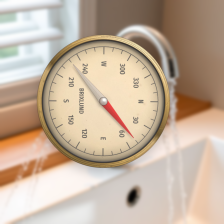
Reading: 50 °
